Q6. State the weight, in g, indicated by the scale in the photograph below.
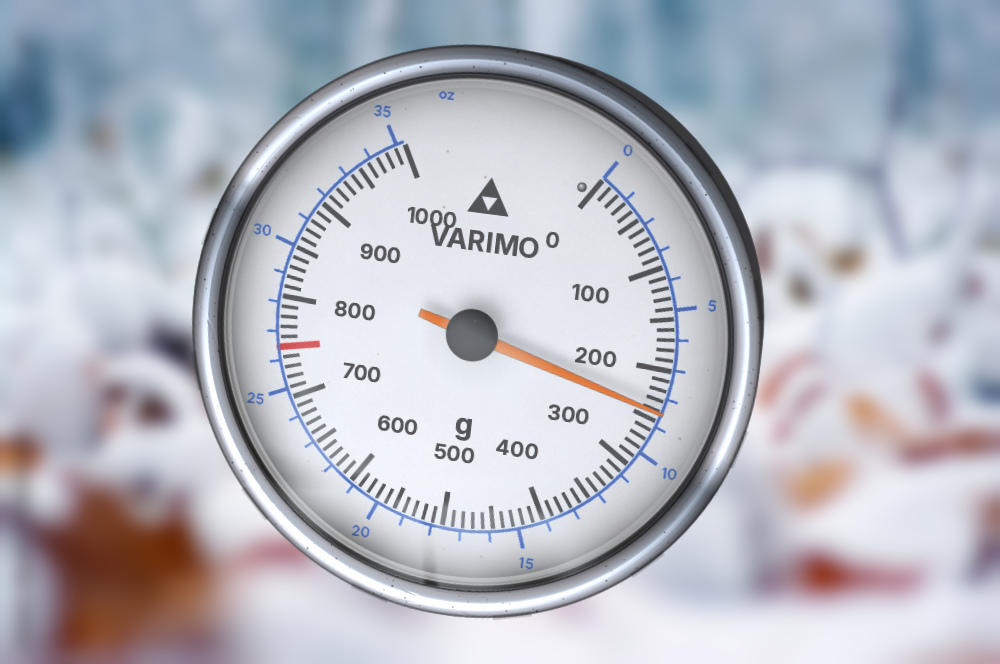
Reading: 240 g
